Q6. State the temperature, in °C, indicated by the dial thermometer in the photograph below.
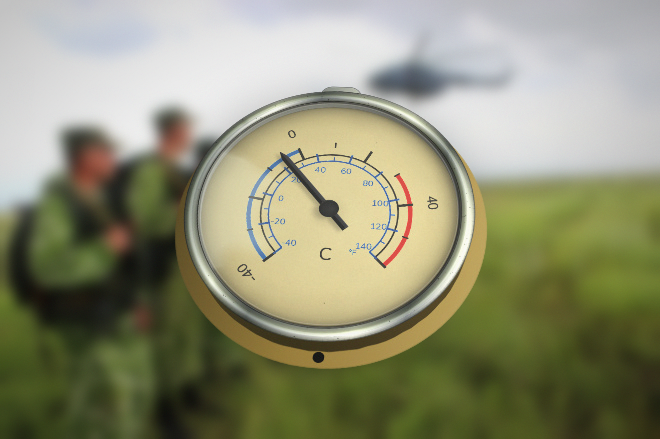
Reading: -5 °C
